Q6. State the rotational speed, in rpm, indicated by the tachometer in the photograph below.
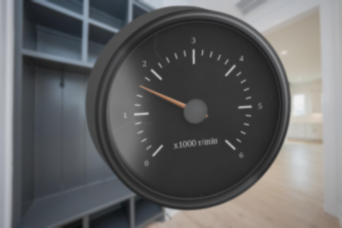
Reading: 1600 rpm
